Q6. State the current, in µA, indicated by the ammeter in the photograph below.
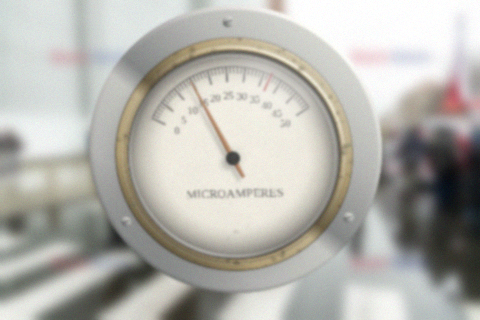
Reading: 15 µA
